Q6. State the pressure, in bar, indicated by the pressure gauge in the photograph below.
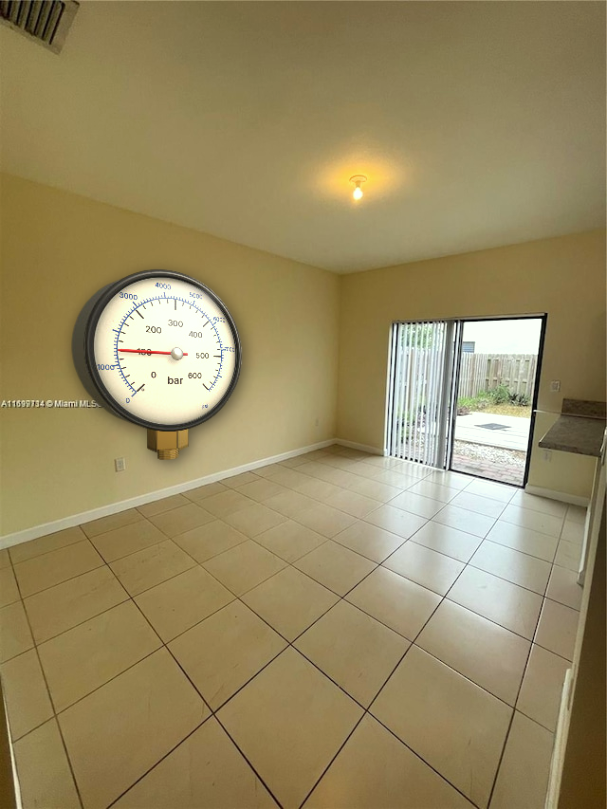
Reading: 100 bar
